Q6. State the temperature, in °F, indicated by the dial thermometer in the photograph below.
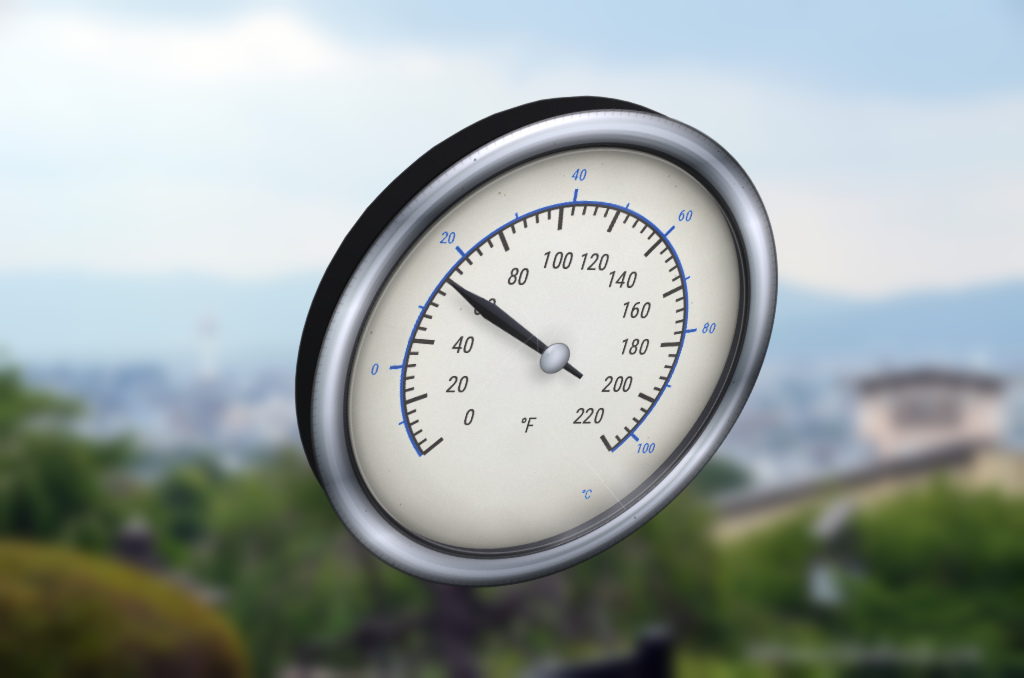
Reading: 60 °F
